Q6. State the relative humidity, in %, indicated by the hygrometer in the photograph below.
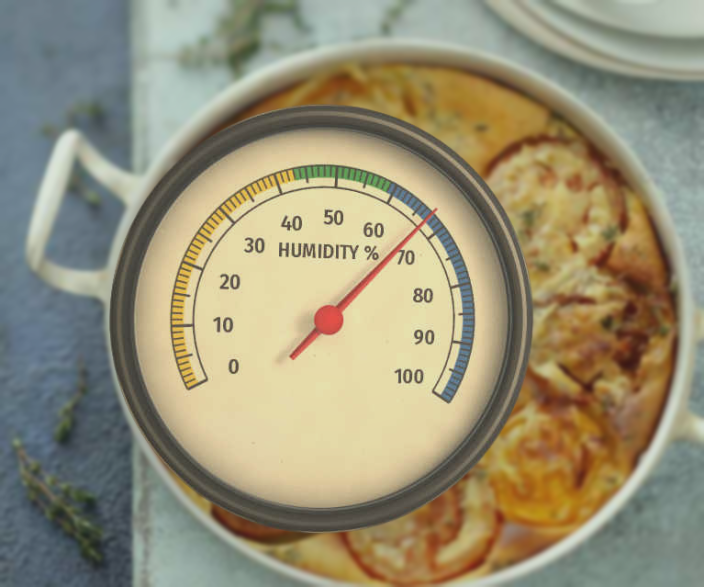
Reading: 67 %
